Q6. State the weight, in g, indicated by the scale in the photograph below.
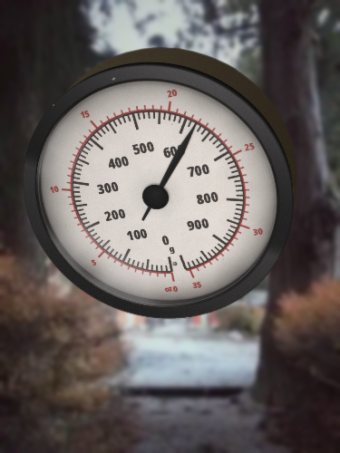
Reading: 620 g
